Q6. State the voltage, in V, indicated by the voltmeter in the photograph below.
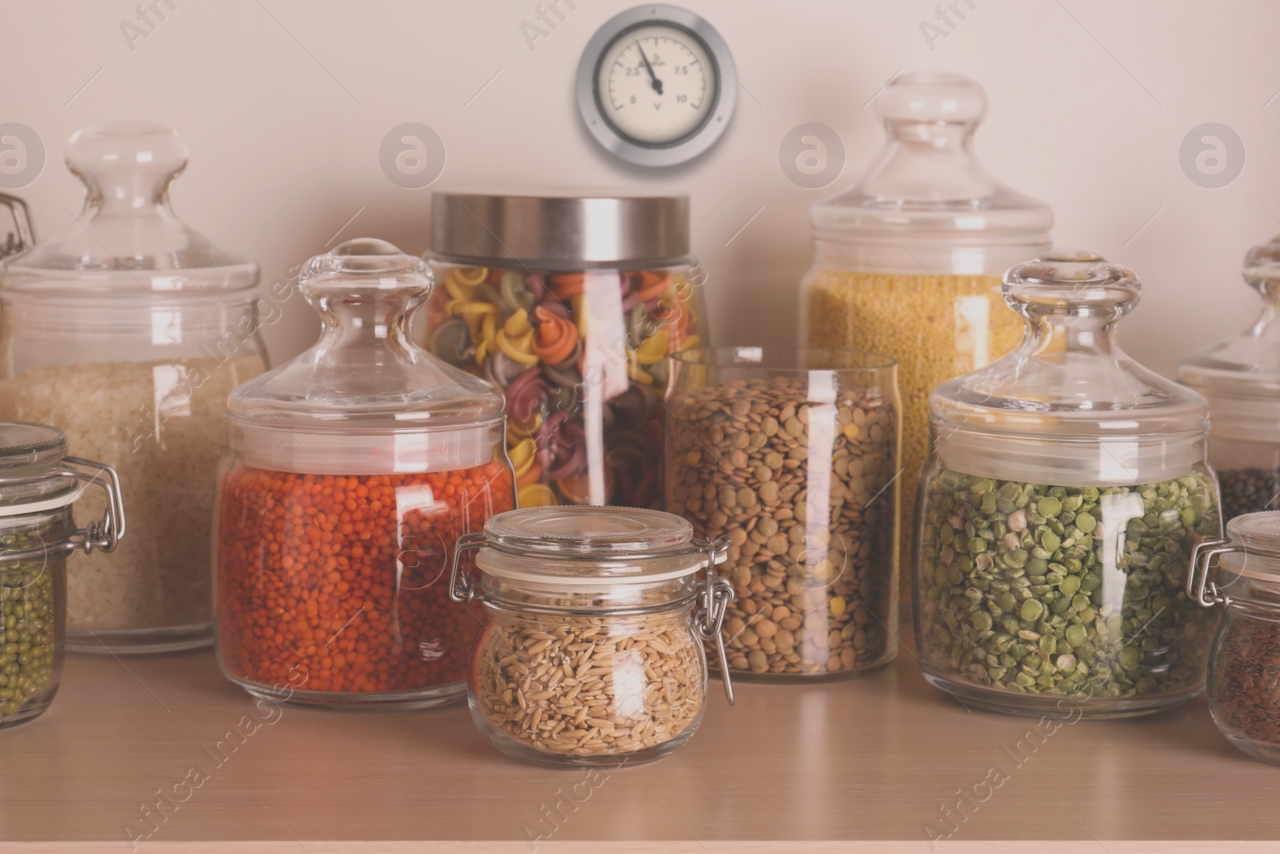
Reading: 4 V
